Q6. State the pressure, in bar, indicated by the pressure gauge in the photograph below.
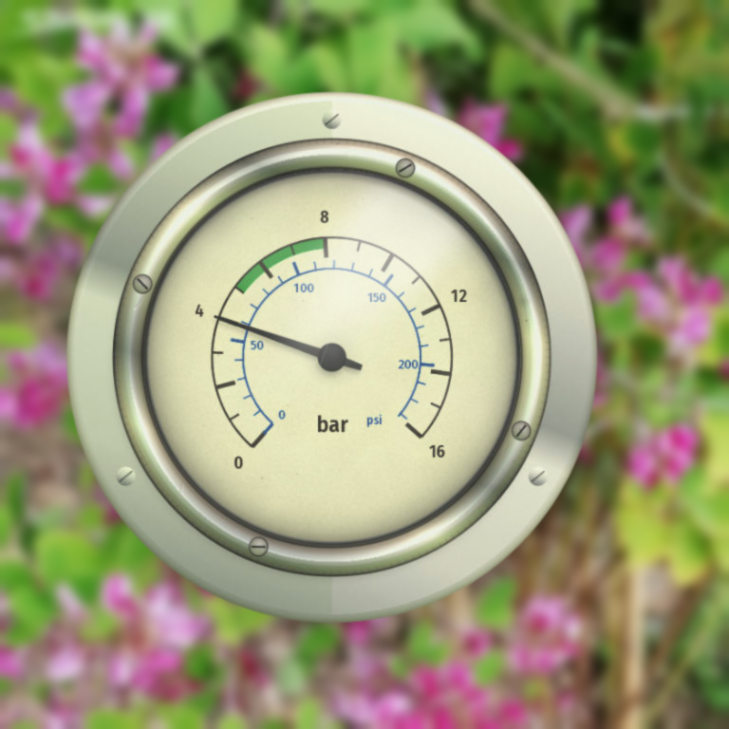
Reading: 4 bar
